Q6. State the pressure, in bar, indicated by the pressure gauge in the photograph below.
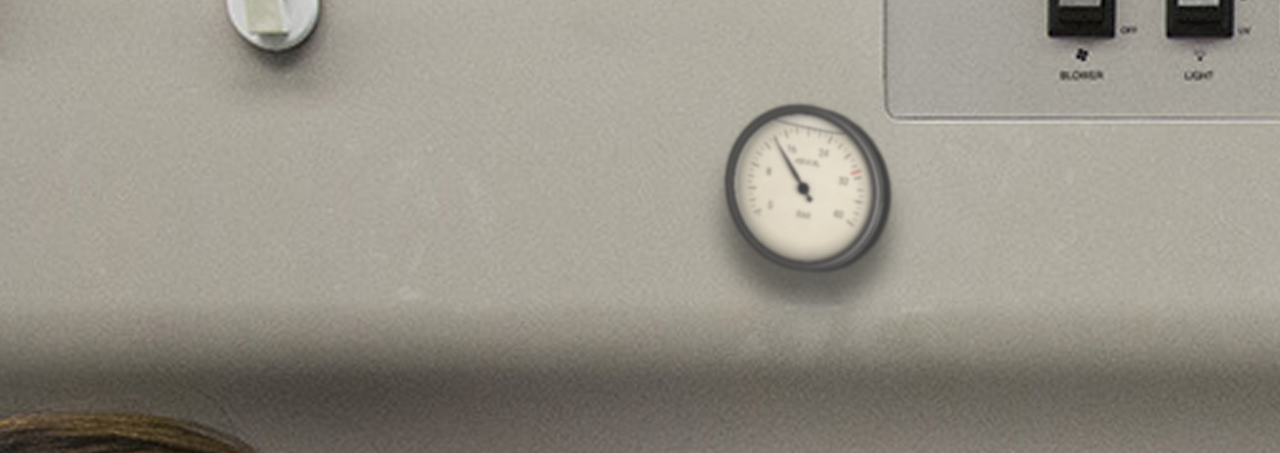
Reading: 14 bar
